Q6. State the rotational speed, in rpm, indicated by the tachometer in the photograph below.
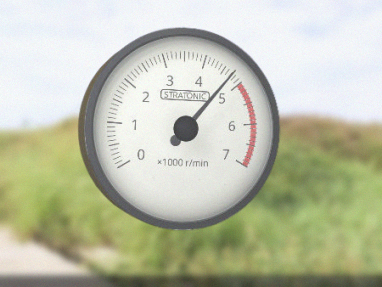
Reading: 4700 rpm
